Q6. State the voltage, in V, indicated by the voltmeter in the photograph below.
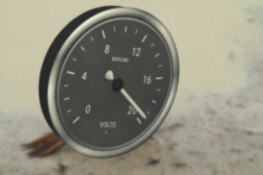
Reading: 19.5 V
